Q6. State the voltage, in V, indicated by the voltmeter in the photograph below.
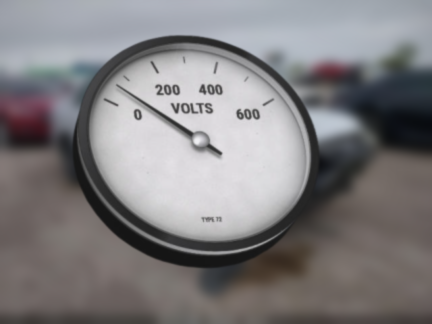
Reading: 50 V
